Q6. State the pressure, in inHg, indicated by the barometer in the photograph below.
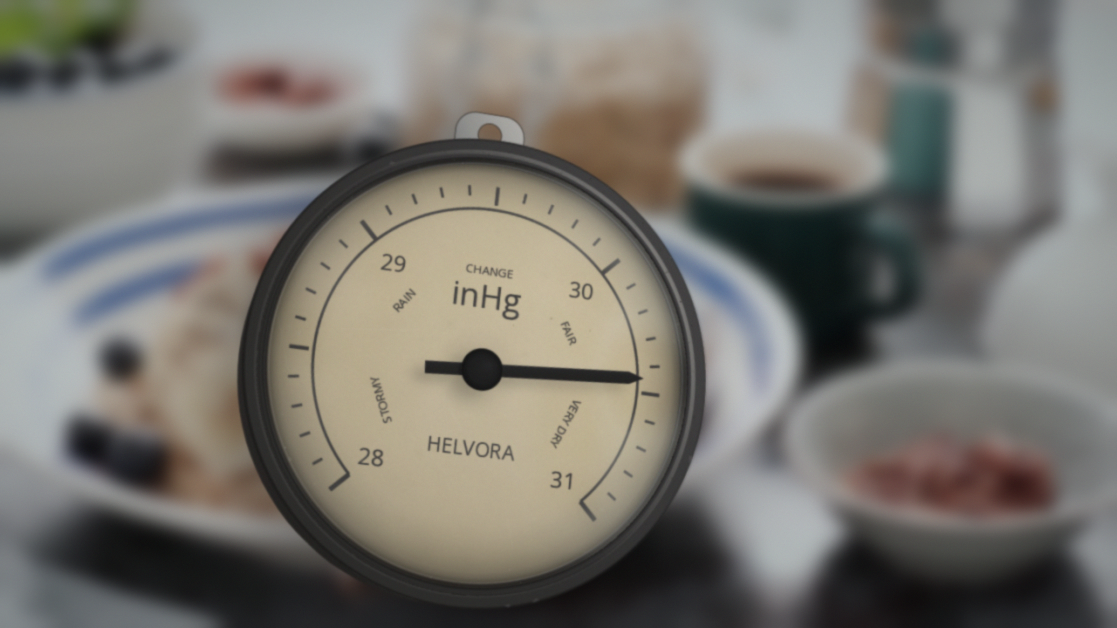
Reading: 30.45 inHg
